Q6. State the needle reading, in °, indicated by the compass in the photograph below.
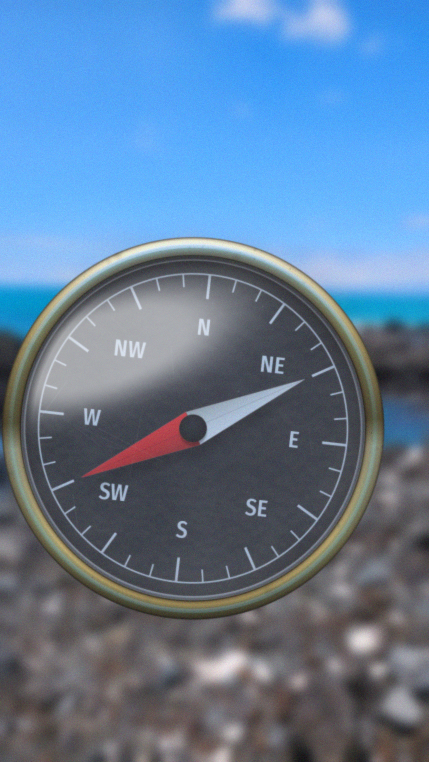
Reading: 240 °
